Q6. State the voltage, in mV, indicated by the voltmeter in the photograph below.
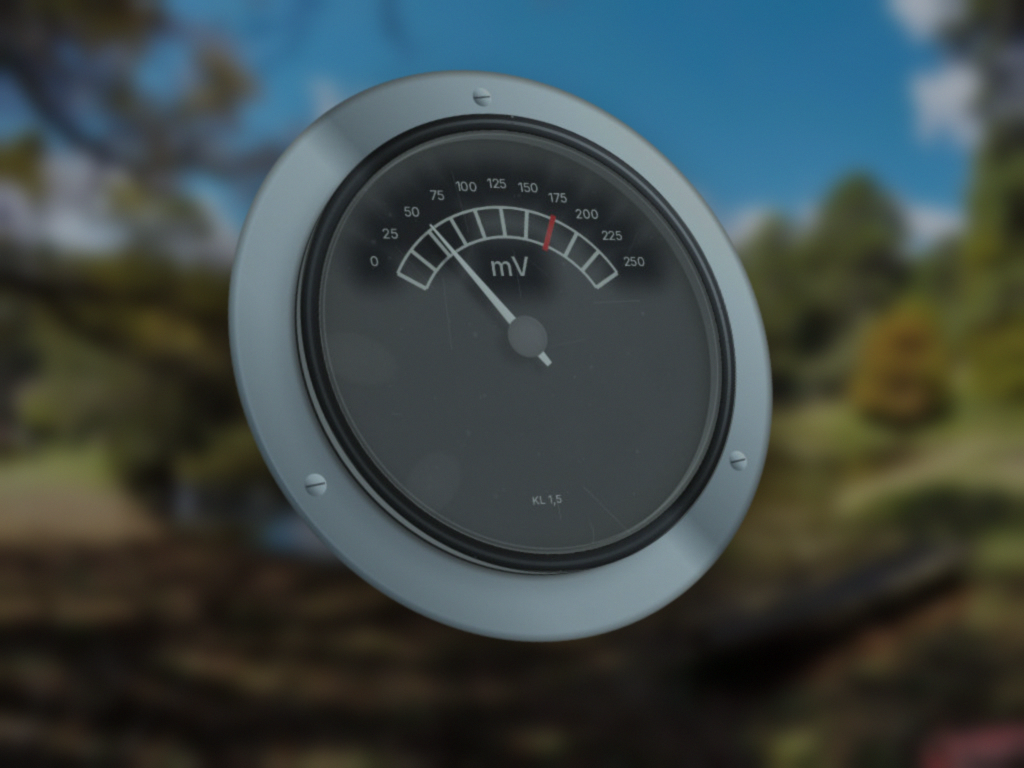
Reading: 50 mV
